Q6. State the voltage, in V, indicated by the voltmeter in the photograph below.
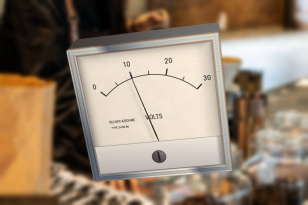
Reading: 10 V
